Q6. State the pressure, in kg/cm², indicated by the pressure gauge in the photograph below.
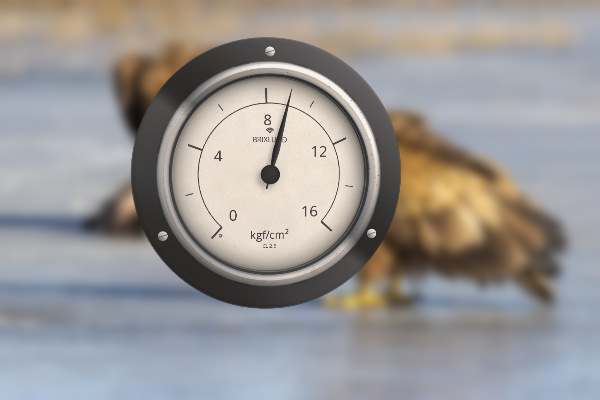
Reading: 9 kg/cm²
